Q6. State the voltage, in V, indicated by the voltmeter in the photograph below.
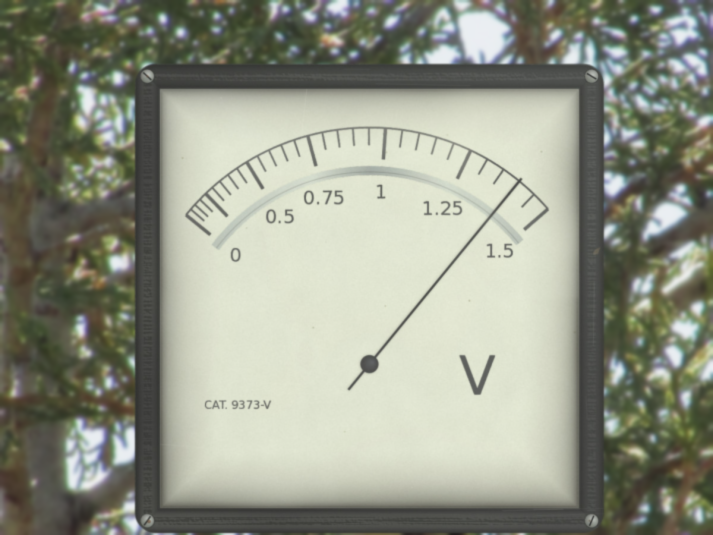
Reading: 1.4 V
